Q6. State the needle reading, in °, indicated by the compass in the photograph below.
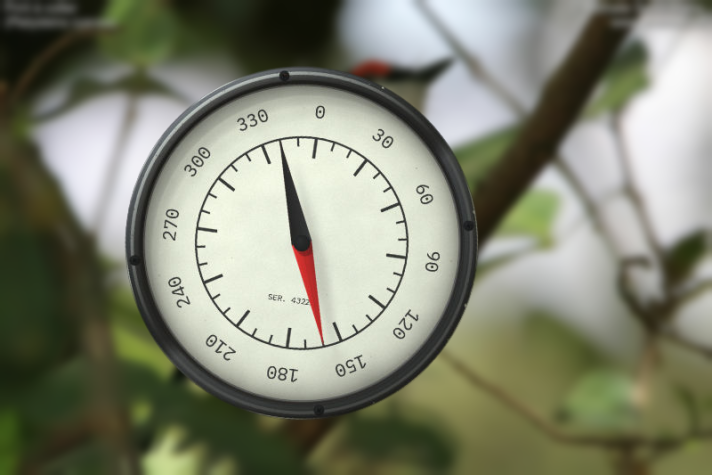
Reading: 160 °
